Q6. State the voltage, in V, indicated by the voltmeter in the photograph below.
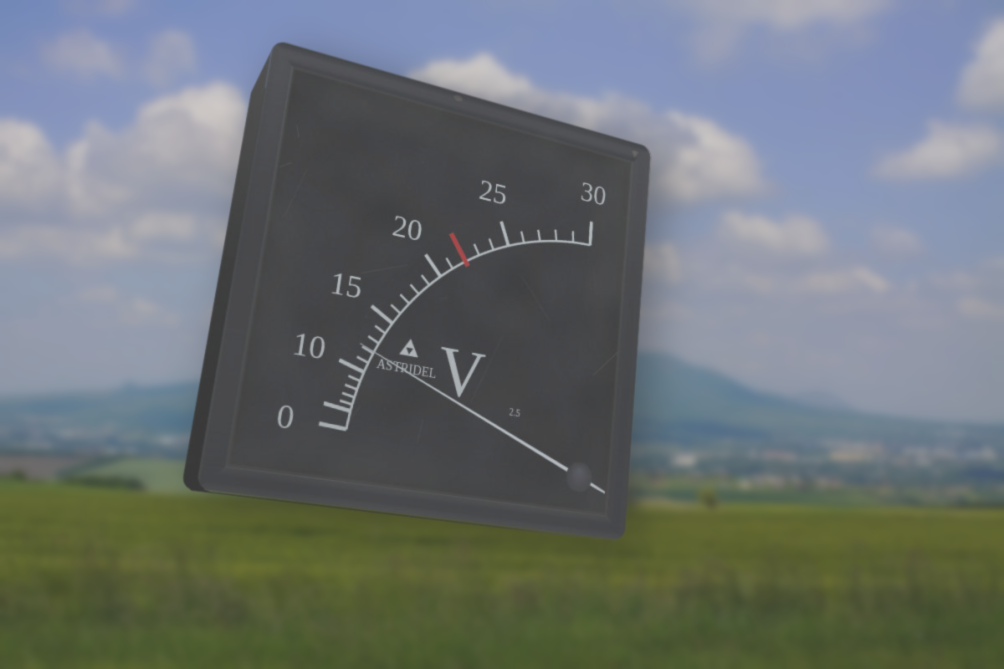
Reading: 12 V
